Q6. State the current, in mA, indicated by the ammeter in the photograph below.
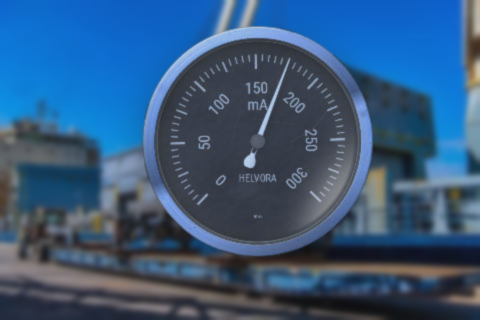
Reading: 175 mA
